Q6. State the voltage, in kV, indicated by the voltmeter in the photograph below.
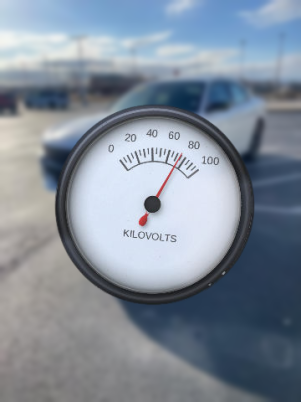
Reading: 75 kV
